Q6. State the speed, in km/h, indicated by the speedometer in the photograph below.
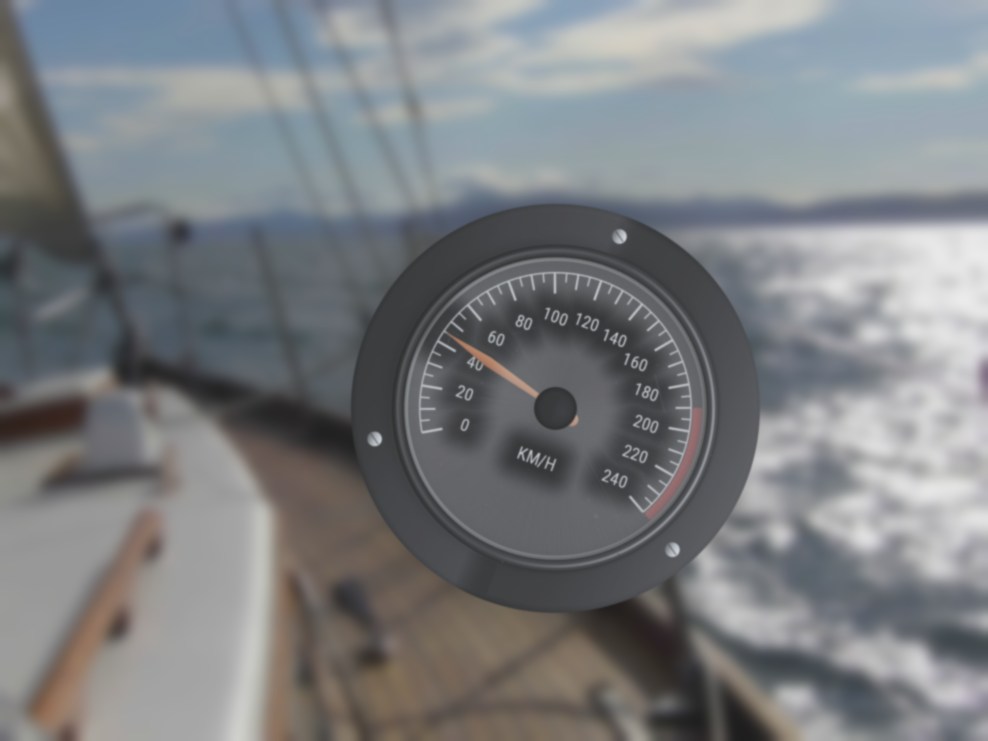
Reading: 45 km/h
